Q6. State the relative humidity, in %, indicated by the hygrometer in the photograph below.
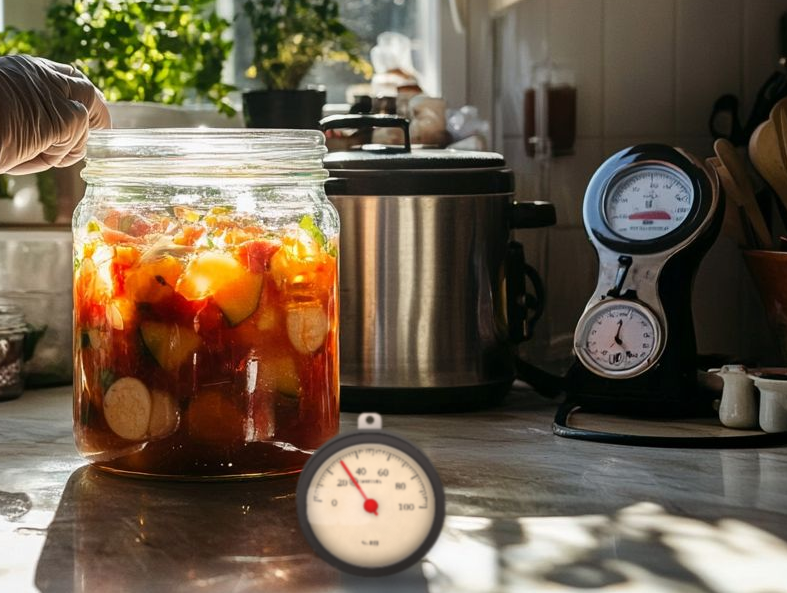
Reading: 30 %
